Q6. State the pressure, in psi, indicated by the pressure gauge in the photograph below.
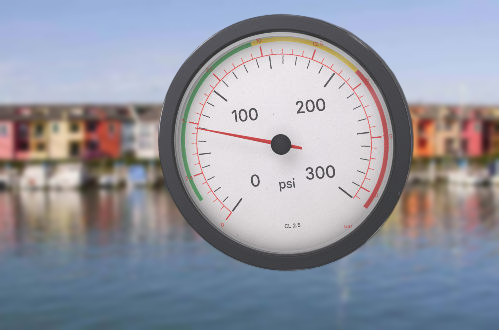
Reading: 70 psi
